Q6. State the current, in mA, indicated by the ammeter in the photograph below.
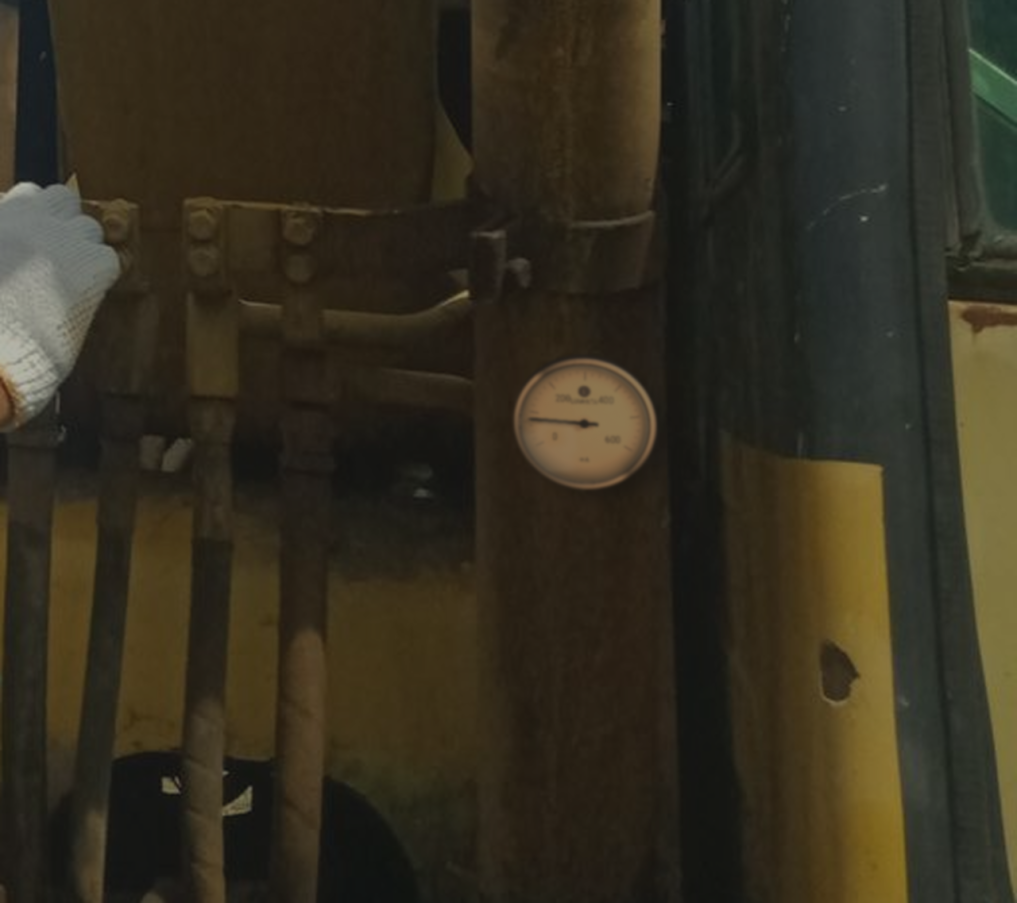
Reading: 80 mA
